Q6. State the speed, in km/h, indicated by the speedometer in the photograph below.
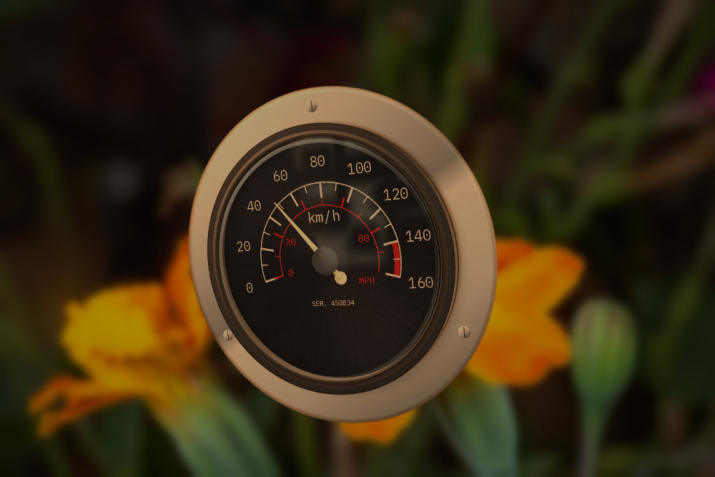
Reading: 50 km/h
